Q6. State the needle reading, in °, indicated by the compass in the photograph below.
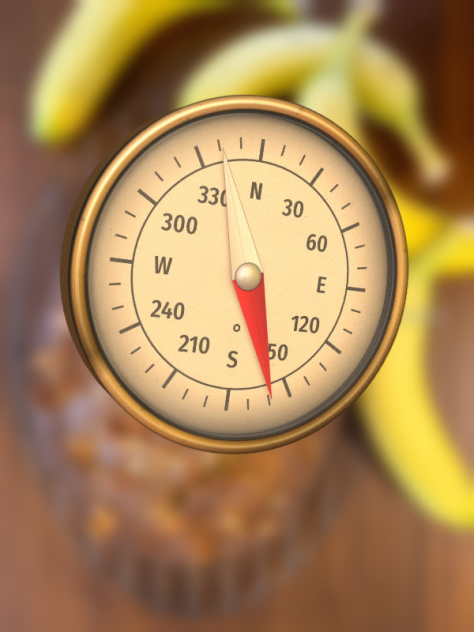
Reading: 160 °
